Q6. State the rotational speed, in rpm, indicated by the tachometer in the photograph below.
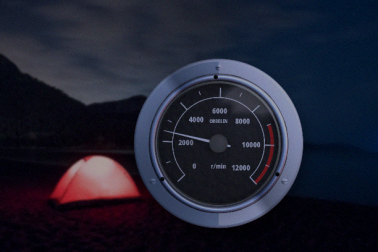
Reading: 2500 rpm
